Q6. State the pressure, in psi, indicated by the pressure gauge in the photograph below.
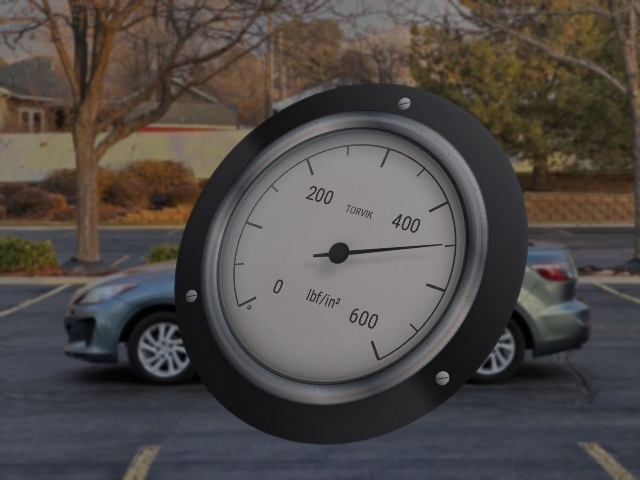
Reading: 450 psi
